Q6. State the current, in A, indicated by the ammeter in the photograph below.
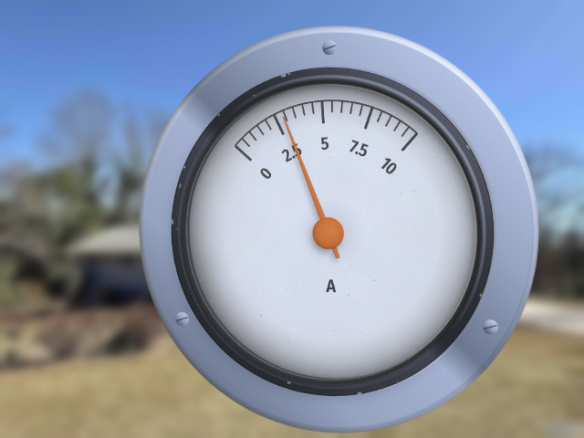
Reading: 3 A
